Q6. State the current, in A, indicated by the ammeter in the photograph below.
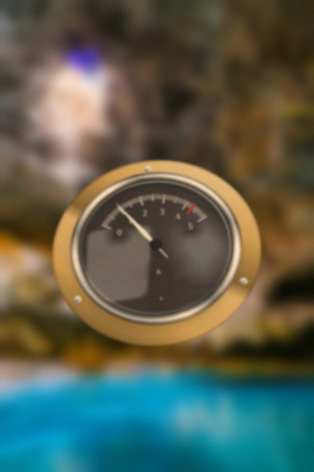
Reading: 1 A
